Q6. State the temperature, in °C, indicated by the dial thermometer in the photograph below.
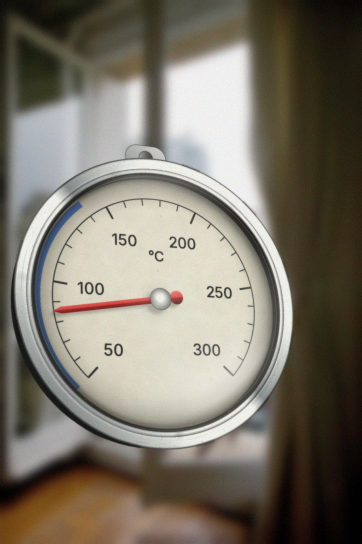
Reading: 85 °C
